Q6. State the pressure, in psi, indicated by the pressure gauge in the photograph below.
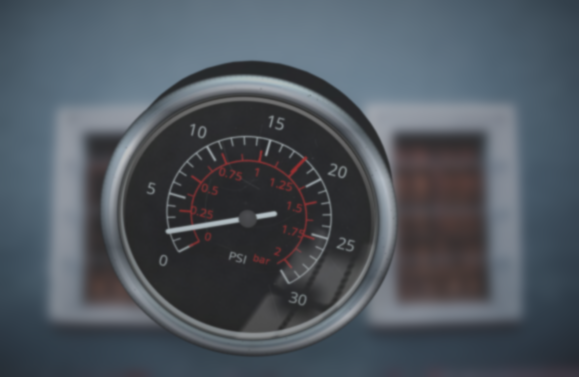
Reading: 2 psi
